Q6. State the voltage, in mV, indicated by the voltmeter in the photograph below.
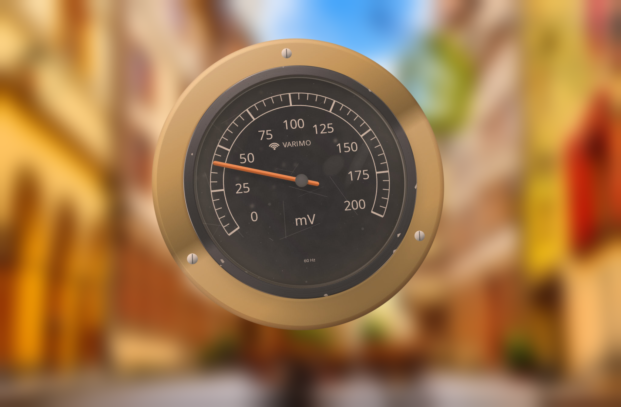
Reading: 40 mV
